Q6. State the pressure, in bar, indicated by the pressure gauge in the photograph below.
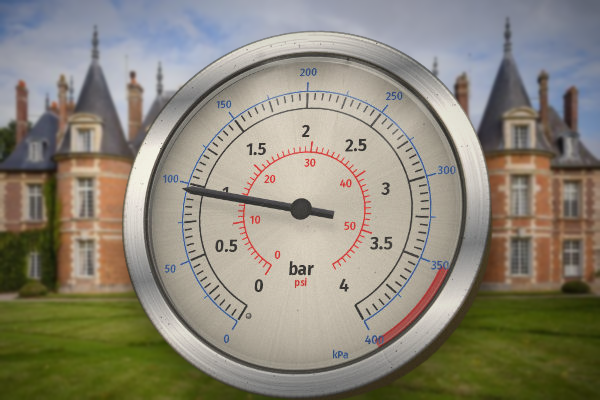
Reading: 0.95 bar
